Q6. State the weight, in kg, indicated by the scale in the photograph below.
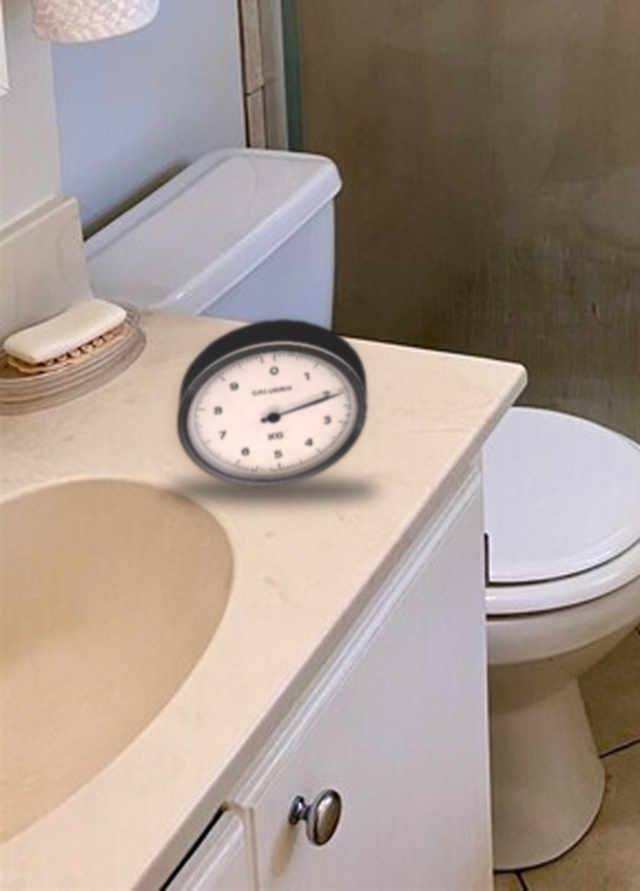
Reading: 2 kg
